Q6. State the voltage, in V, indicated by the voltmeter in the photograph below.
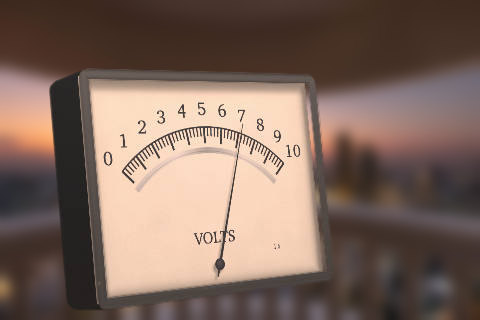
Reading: 7 V
